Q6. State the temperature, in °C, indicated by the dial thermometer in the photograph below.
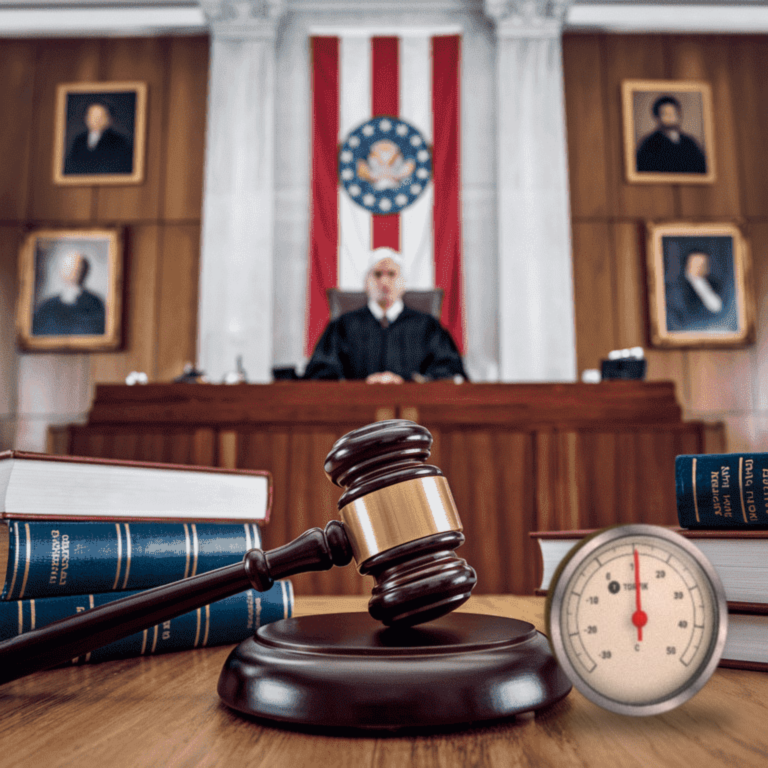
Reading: 10 °C
